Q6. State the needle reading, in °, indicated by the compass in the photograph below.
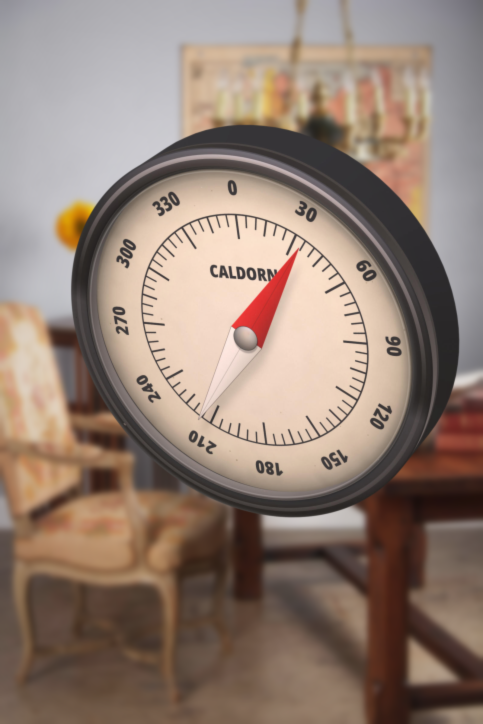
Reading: 35 °
